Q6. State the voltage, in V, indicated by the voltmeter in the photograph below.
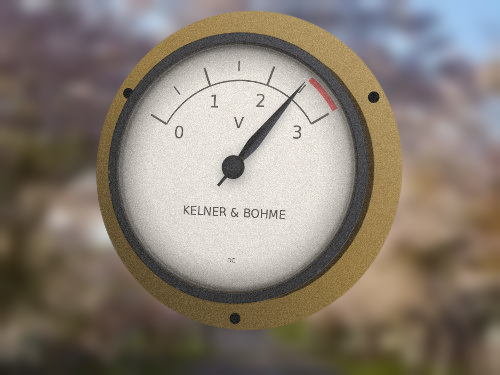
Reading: 2.5 V
